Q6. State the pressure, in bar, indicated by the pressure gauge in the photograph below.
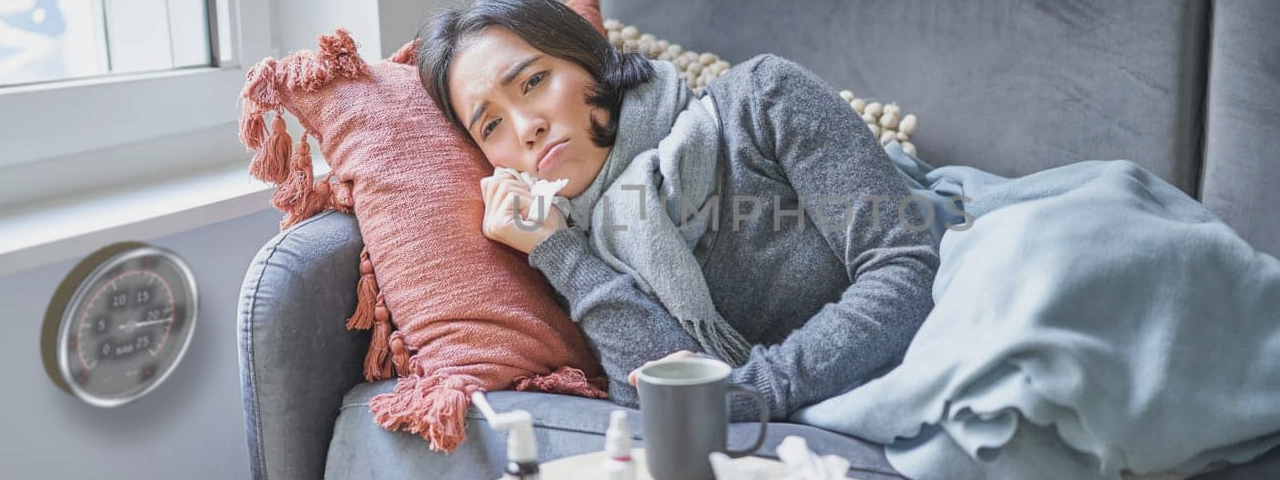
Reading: 21 bar
